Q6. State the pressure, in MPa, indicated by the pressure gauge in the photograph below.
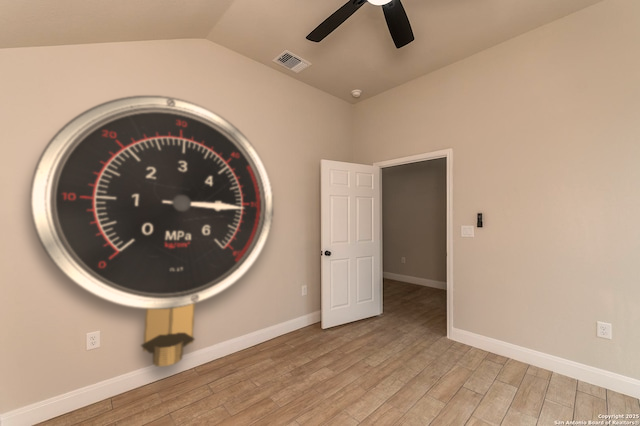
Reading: 5 MPa
